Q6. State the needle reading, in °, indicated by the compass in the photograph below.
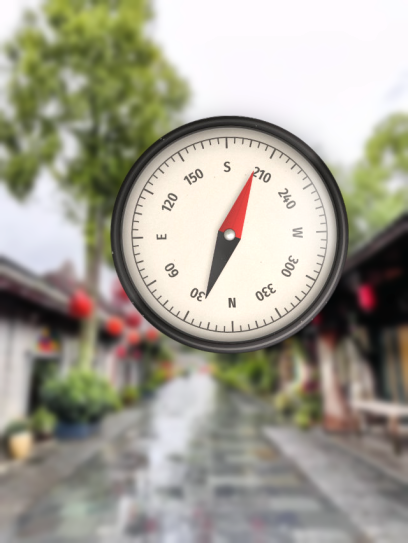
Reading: 202.5 °
